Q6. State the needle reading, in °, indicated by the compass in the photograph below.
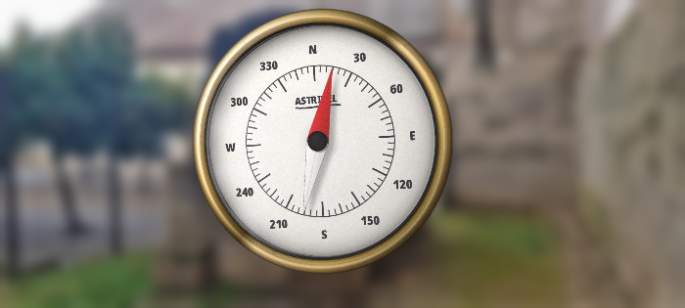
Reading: 15 °
